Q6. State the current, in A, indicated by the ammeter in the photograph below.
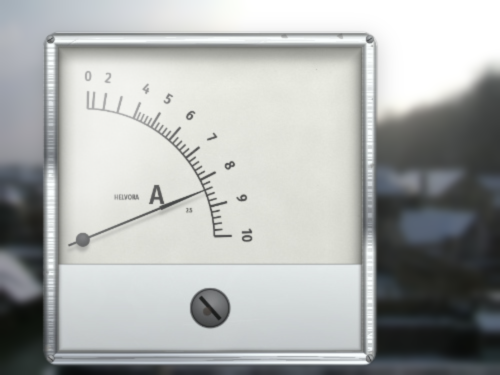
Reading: 8.4 A
